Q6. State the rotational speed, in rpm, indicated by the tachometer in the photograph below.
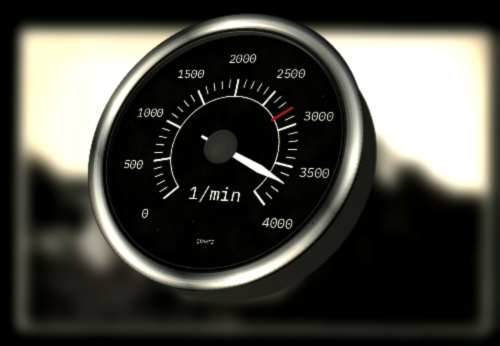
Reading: 3700 rpm
